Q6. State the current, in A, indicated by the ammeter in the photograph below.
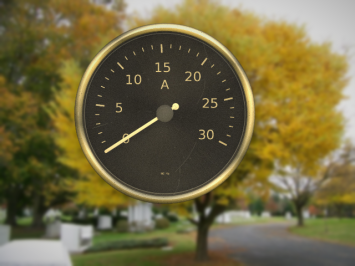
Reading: 0 A
